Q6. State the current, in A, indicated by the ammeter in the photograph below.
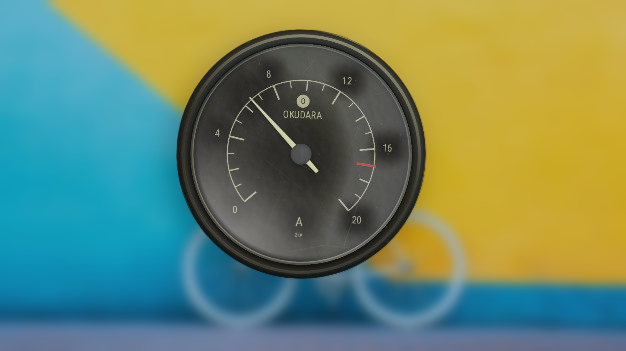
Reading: 6.5 A
